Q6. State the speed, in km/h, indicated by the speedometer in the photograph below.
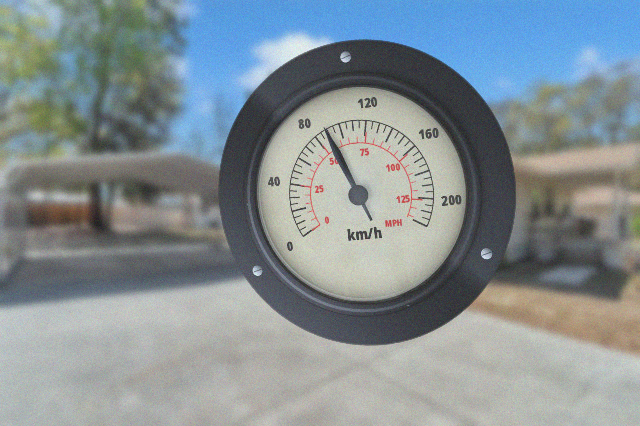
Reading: 90 km/h
